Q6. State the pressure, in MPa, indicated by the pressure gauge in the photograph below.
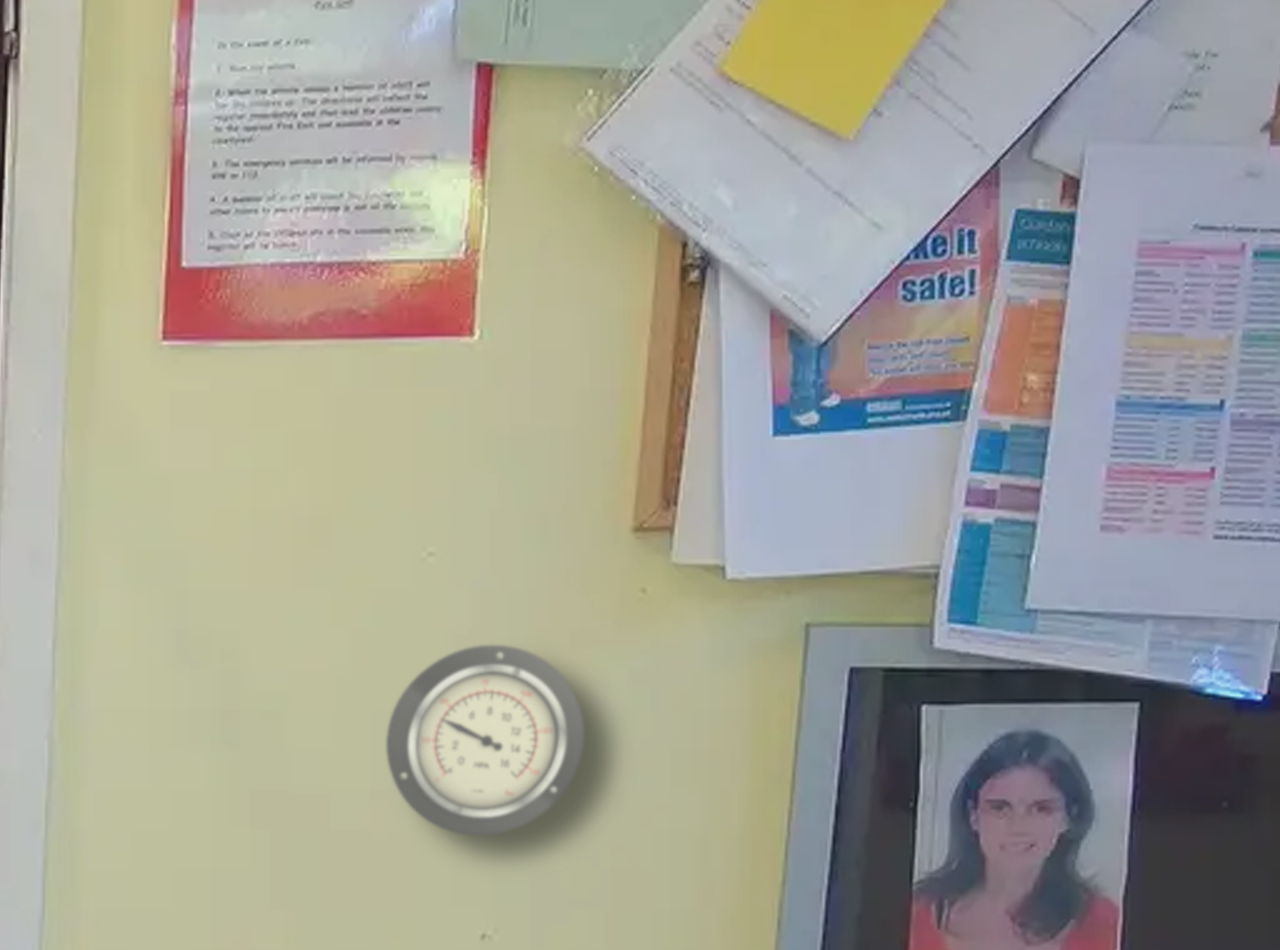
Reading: 4 MPa
